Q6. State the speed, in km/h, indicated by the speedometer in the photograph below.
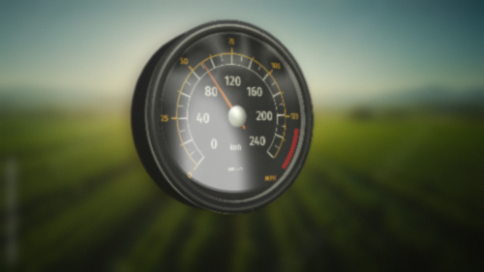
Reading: 90 km/h
